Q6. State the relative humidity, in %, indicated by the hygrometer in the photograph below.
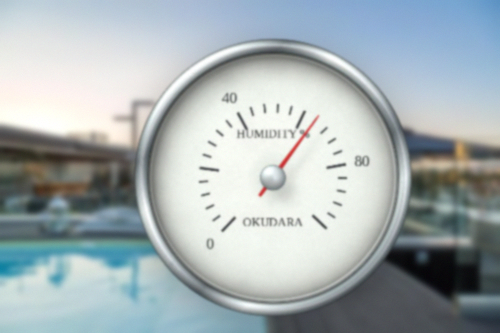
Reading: 64 %
